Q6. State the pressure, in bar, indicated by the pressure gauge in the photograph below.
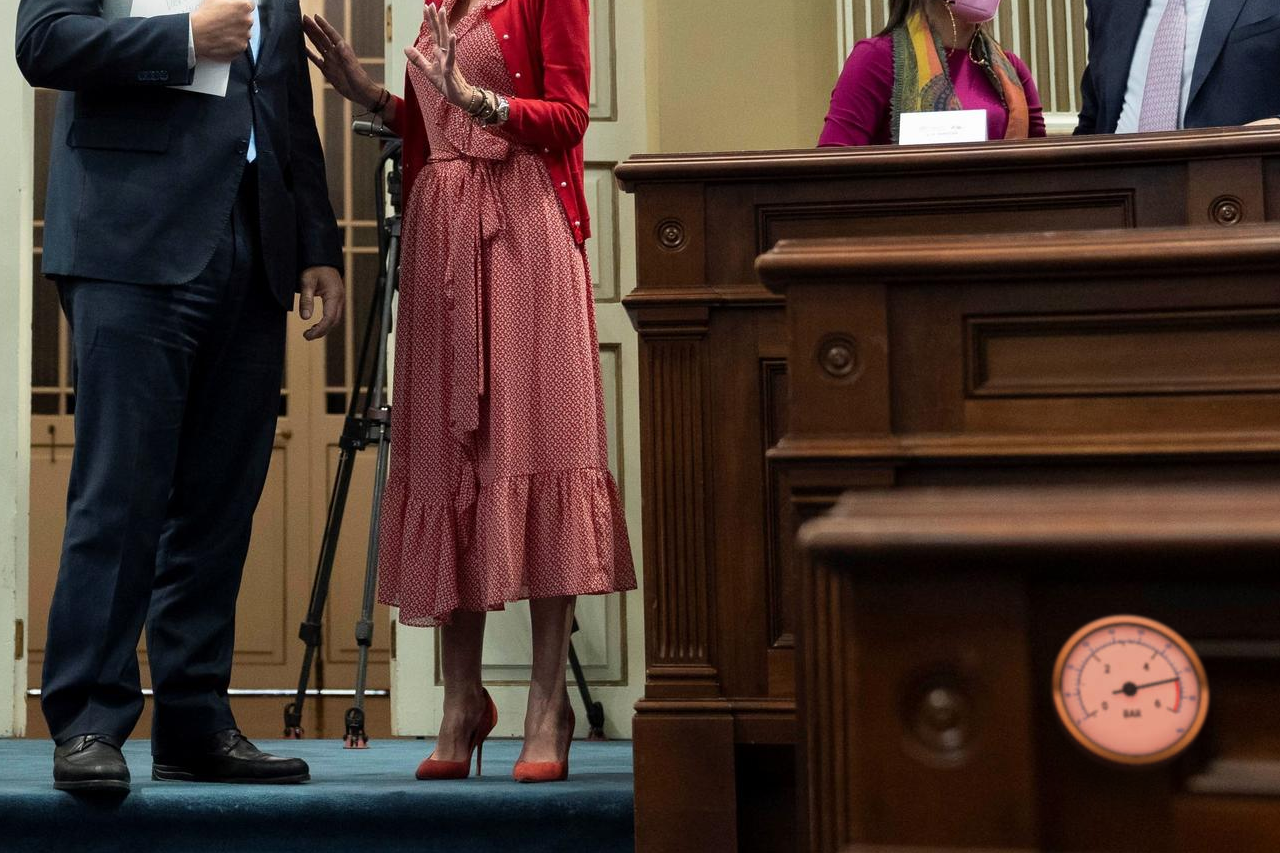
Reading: 5 bar
